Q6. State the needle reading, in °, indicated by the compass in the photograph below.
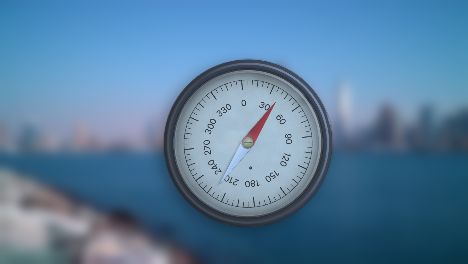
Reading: 40 °
